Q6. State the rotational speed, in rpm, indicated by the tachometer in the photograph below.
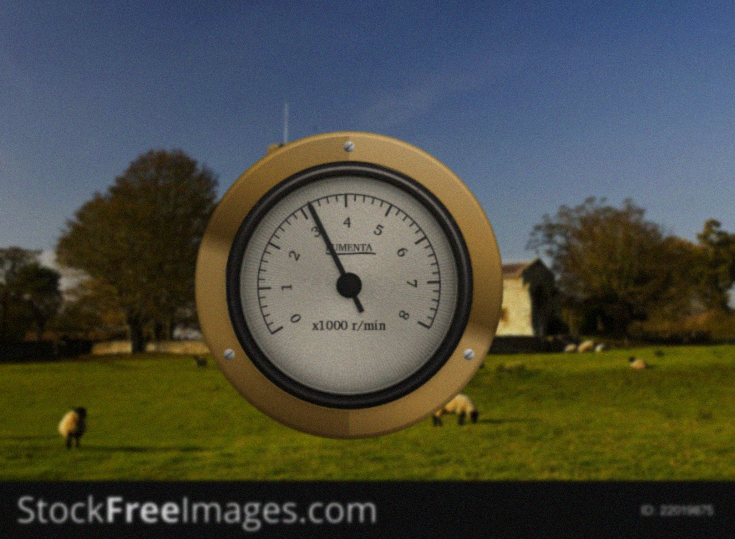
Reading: 3200 rpm
